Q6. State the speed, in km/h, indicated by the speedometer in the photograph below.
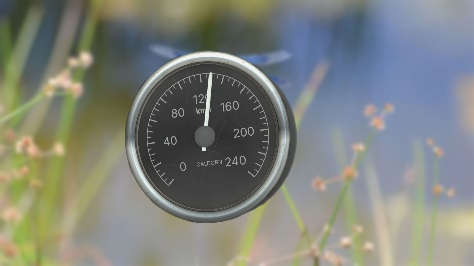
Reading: 130 km/h
